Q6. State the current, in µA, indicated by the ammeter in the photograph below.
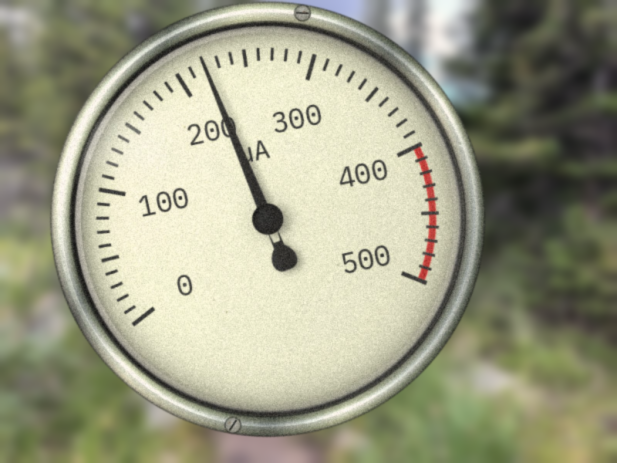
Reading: 220 µA
